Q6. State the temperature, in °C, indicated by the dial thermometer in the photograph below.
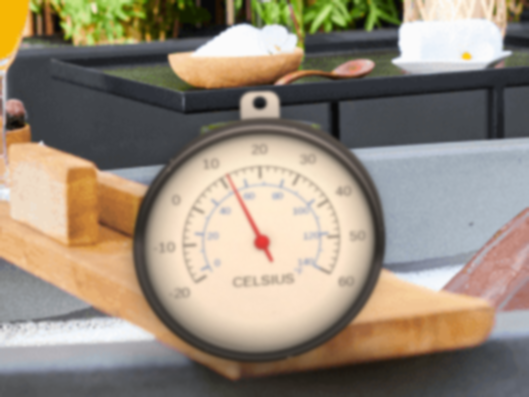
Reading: 12 °C
